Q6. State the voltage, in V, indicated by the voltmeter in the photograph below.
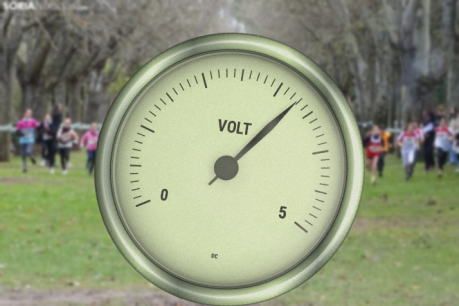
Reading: 3.3 V
